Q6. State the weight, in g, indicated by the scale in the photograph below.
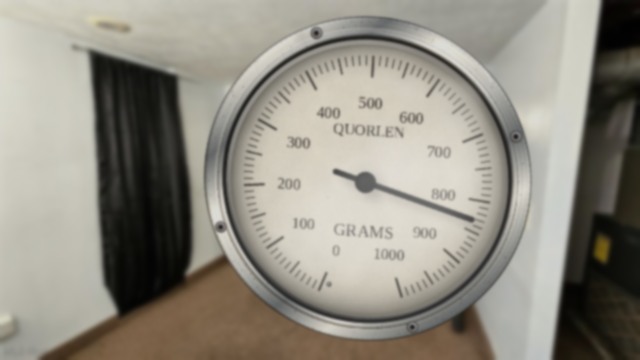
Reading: 830 g
